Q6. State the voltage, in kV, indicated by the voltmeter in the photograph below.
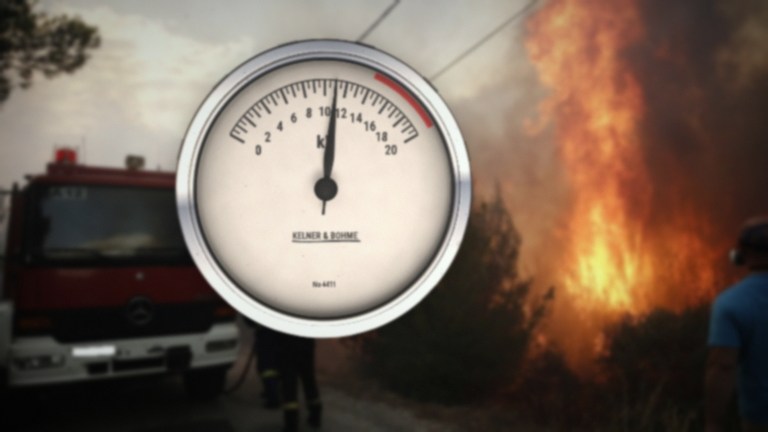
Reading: 11 kV
